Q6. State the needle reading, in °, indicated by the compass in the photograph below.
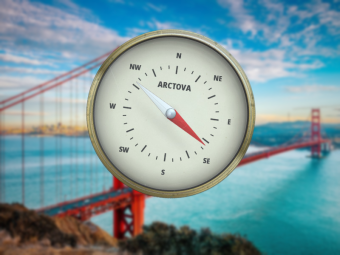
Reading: 125 °
